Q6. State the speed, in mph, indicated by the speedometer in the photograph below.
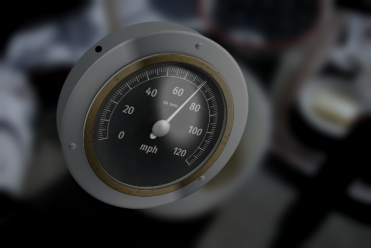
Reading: 70 mph
